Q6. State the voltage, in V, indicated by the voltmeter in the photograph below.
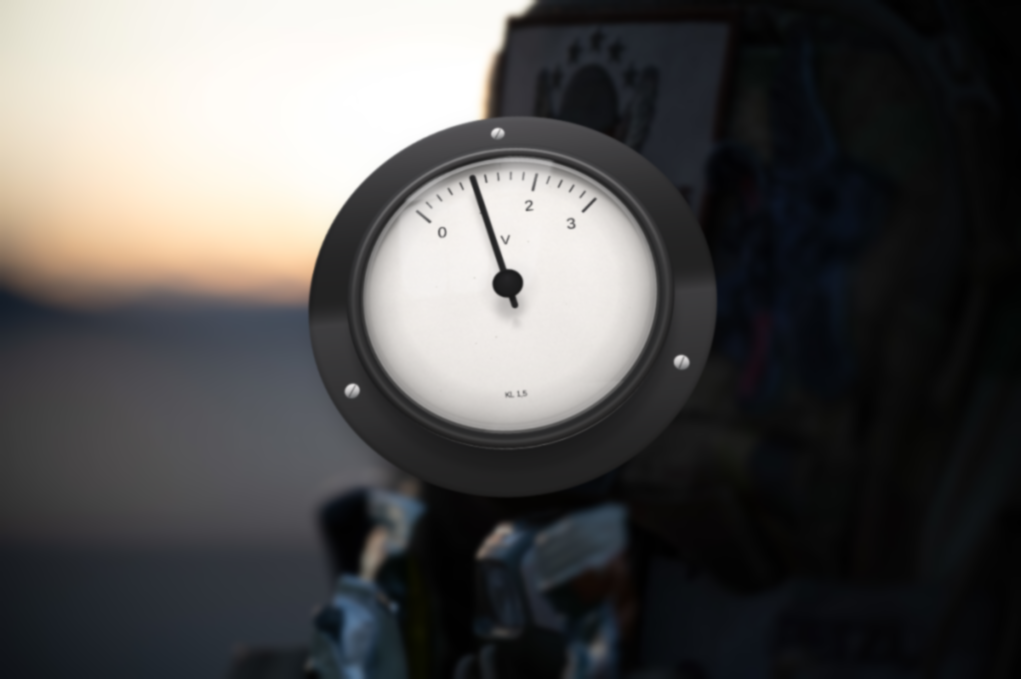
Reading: 1 V
